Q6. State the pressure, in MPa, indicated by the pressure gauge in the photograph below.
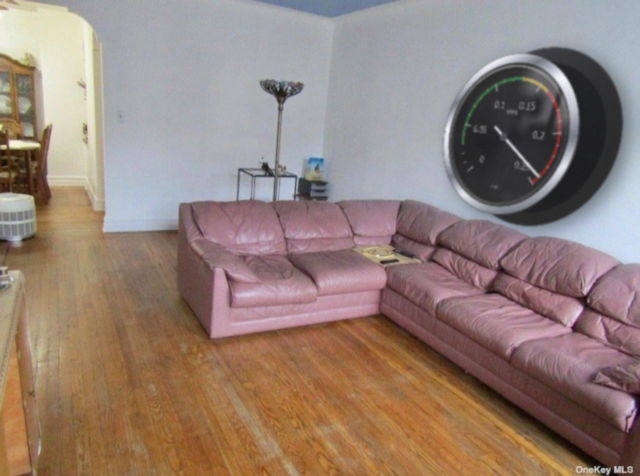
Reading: 0.24 MPa
